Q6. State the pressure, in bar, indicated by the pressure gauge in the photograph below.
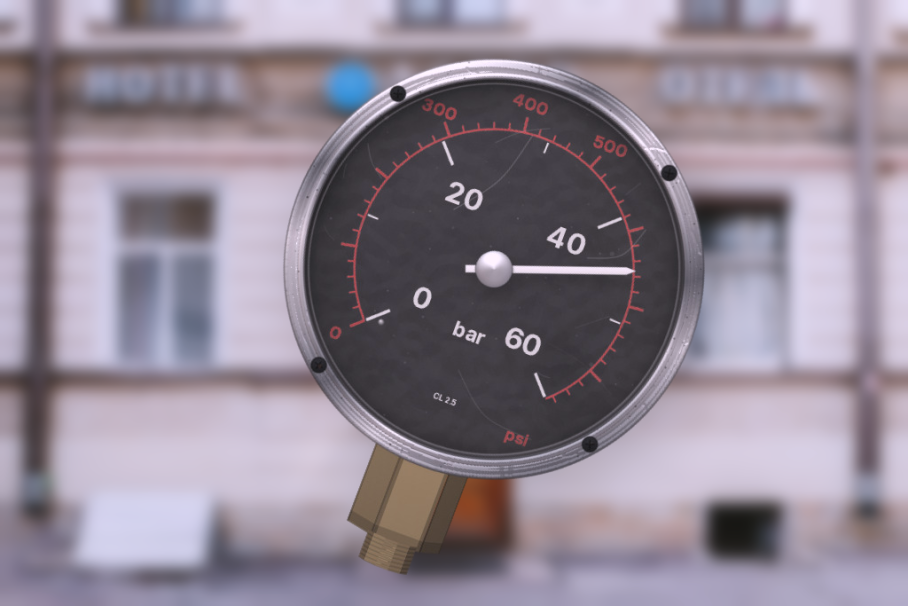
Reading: 45 bar
